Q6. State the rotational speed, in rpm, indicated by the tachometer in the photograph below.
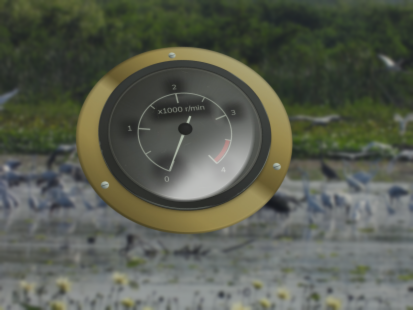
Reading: 0 rpm
